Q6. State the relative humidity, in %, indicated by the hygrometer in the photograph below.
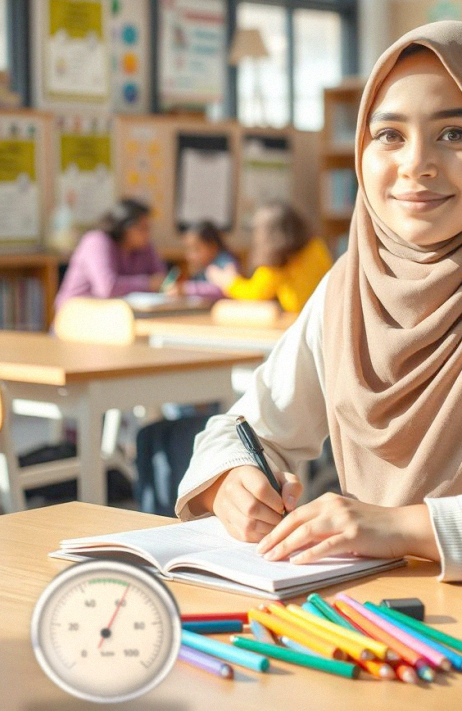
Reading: 60 %
